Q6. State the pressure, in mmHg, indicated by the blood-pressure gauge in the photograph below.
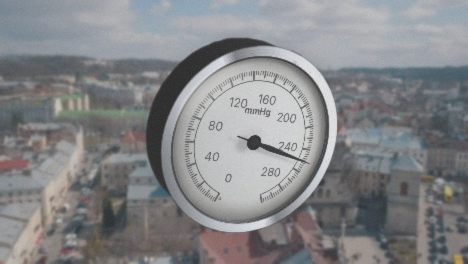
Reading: 250 mmHg
